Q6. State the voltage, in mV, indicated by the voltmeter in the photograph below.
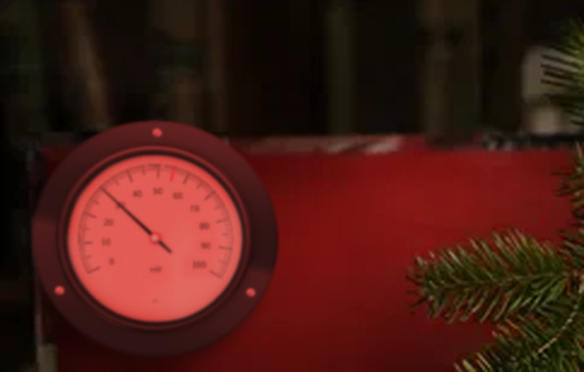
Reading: 30 mV
